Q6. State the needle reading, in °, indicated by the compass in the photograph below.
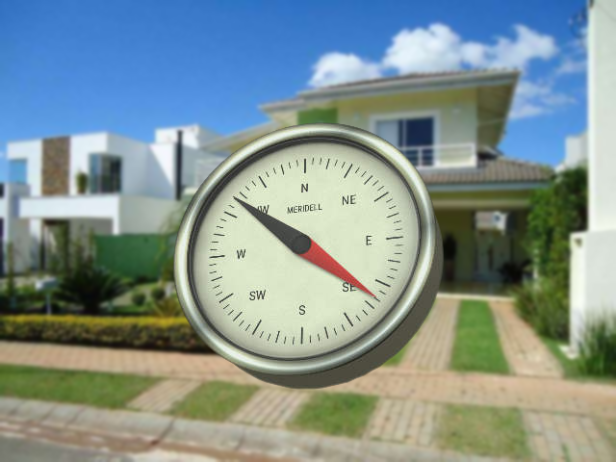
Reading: 130 °
